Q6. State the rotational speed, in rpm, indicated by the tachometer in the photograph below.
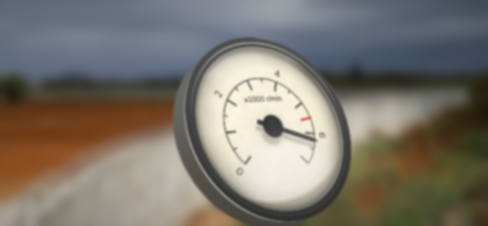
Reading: 6250 rpm
